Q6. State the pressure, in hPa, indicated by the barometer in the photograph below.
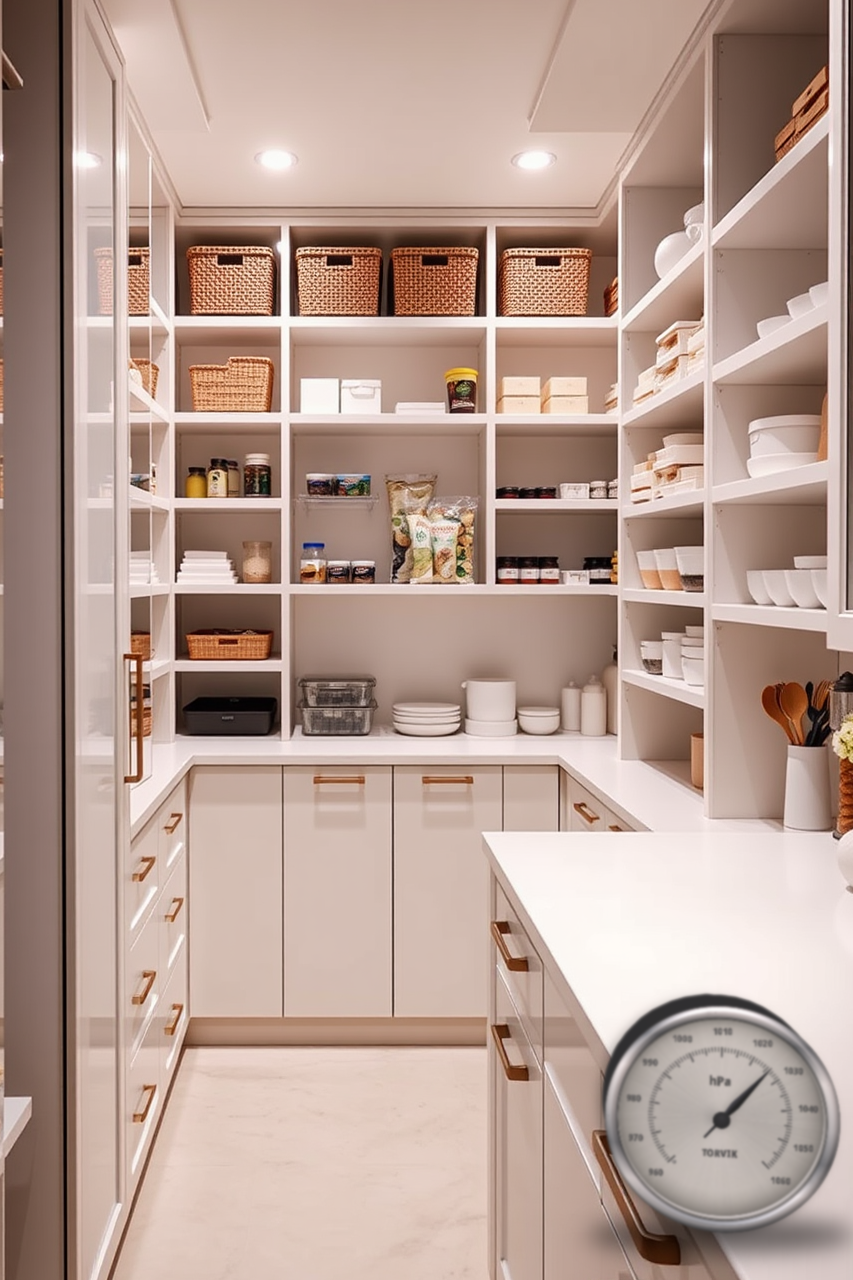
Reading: 1025 hPa
